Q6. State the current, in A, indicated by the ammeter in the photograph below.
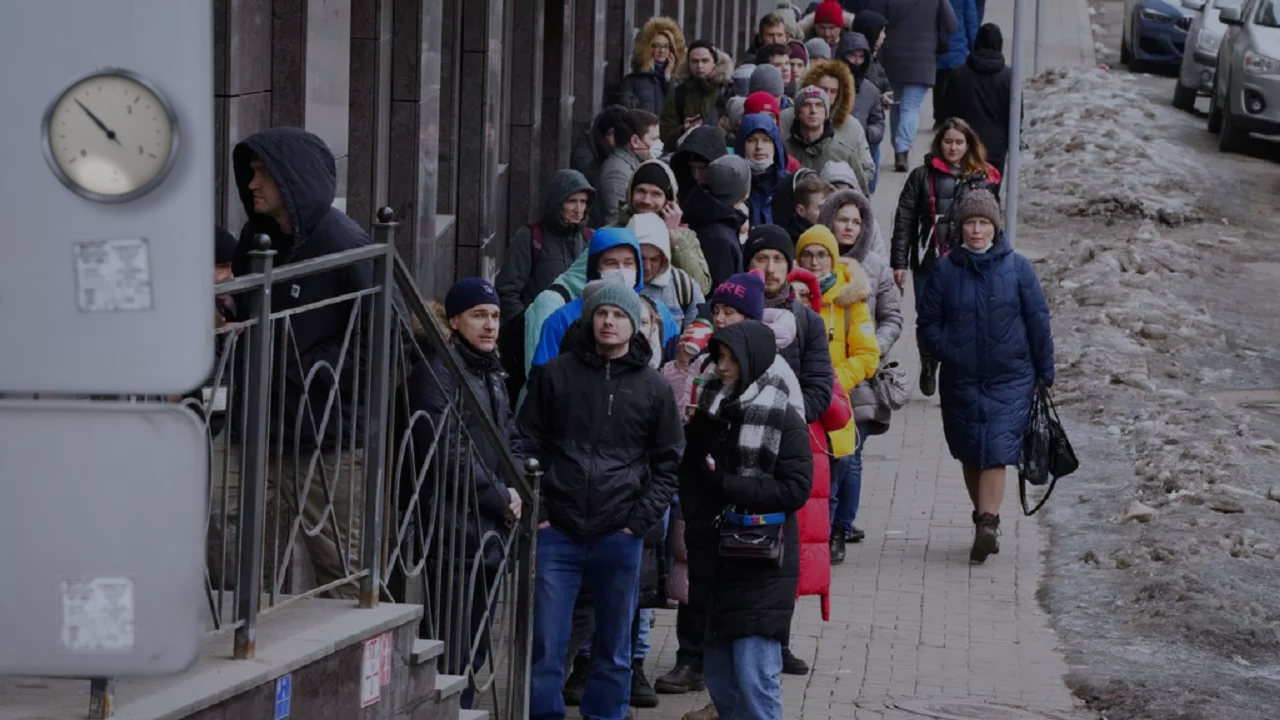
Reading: 1 A
